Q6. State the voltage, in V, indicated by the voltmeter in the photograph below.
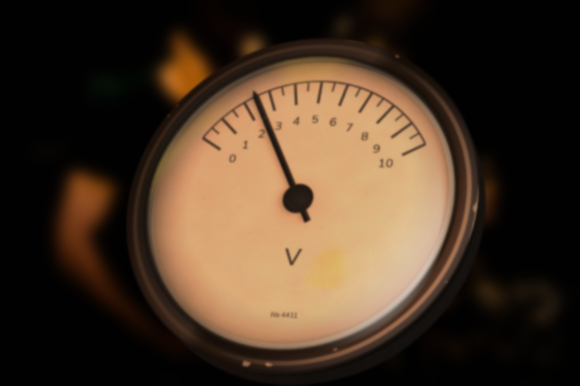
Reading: 2.5 V
